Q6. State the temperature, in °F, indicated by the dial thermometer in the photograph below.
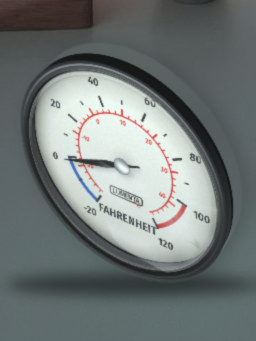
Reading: 0 °F
